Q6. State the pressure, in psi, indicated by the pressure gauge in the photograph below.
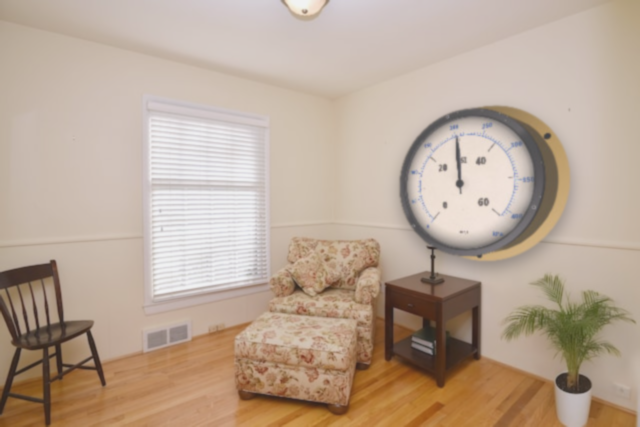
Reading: 30 psi
